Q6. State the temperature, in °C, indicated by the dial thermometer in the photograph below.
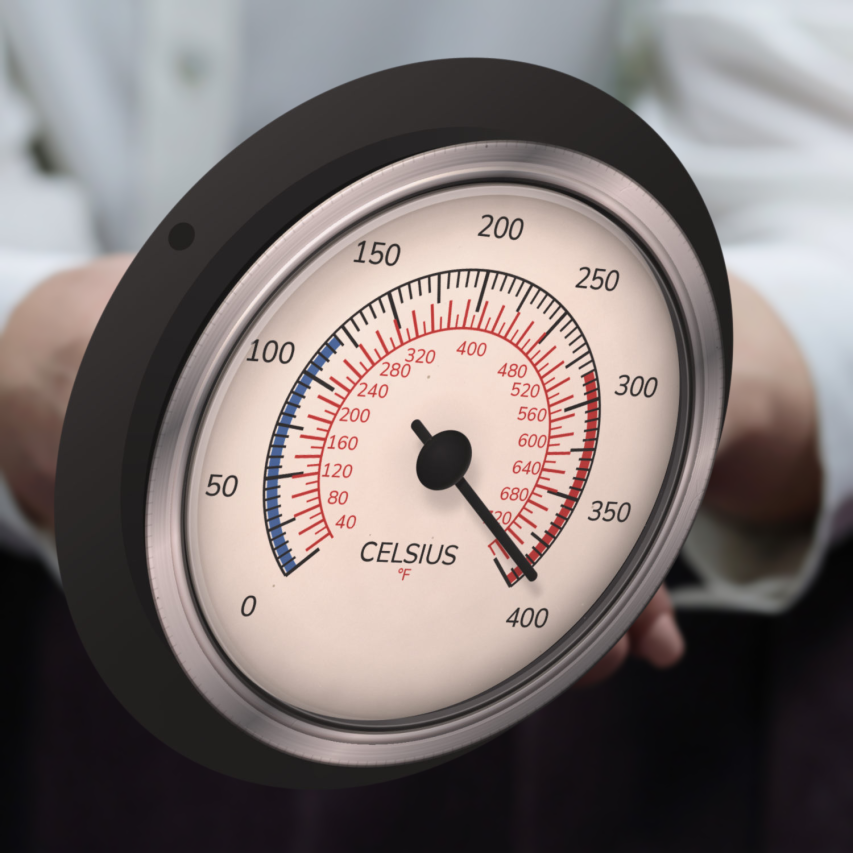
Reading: 390 °C
